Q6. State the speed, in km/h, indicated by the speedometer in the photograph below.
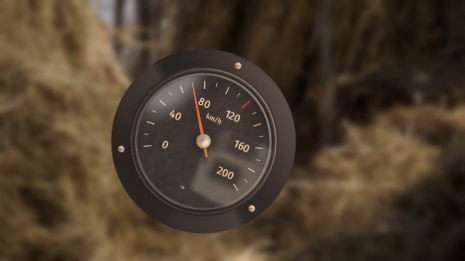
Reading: 70 km/h
